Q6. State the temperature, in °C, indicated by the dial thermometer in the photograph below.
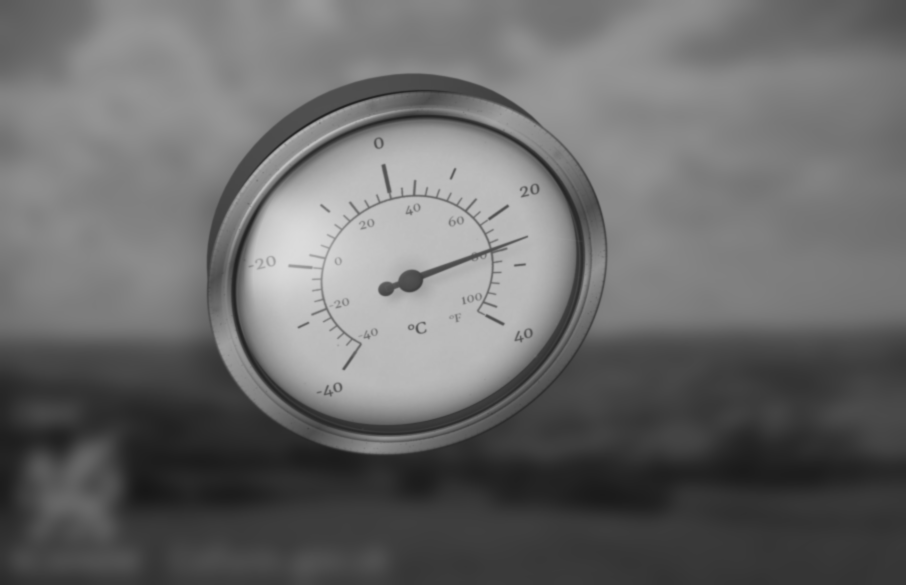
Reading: 25 °C
